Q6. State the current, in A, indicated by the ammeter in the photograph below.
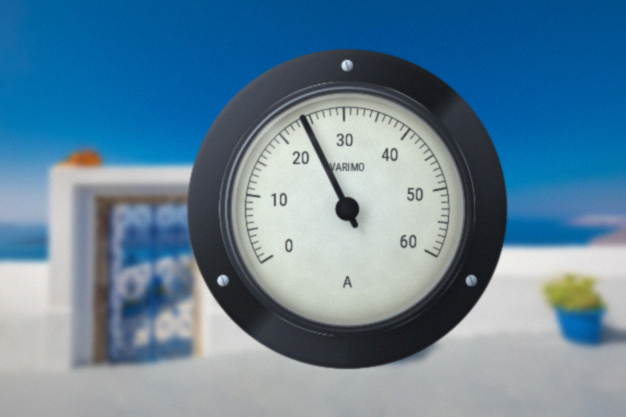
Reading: 24 A
